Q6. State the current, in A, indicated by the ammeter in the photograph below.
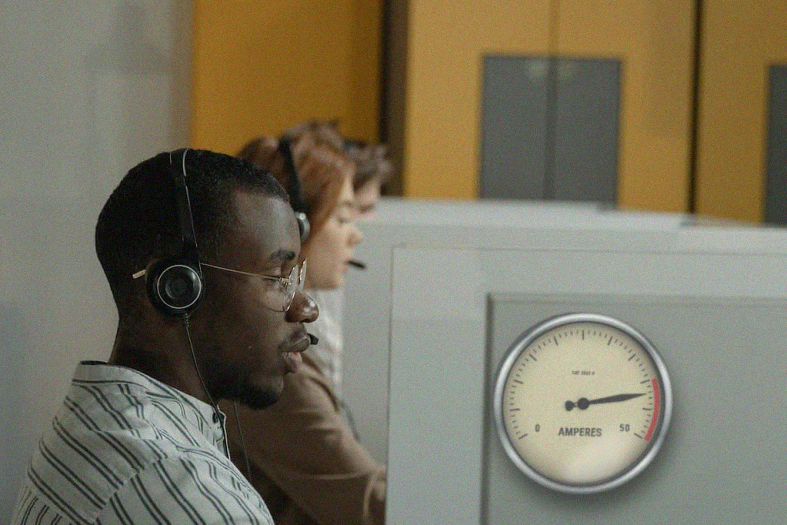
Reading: 42 A
